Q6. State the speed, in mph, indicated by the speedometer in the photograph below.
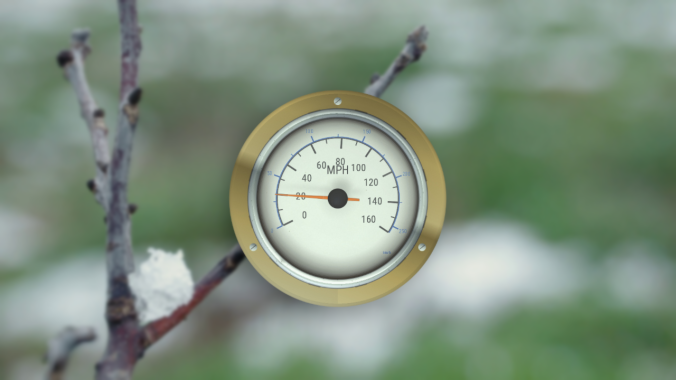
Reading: 20 mph
